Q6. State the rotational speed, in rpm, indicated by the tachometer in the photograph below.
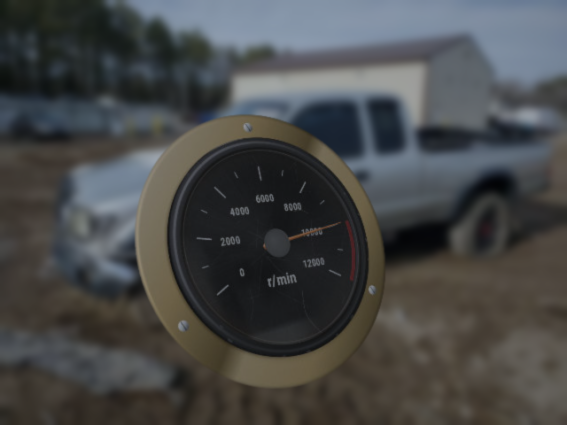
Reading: 10000 rpm
